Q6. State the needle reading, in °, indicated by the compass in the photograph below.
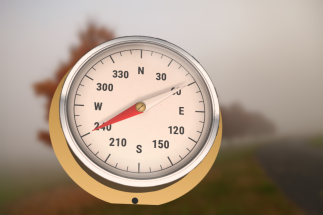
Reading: 240 °
